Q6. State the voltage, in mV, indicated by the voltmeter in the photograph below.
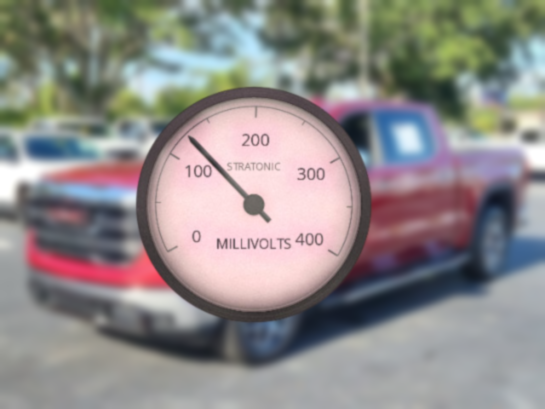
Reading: 125 mV
